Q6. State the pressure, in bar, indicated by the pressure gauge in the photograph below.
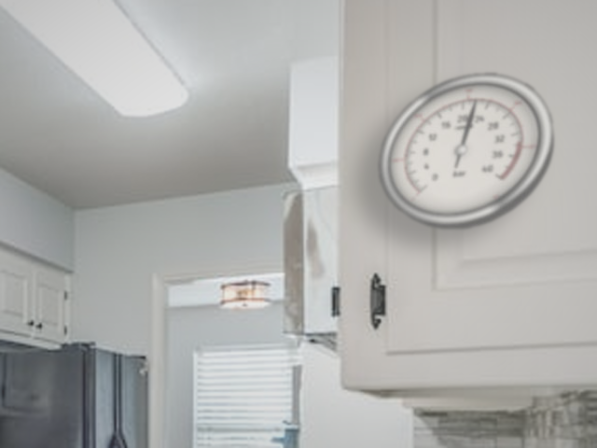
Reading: 22 bar
